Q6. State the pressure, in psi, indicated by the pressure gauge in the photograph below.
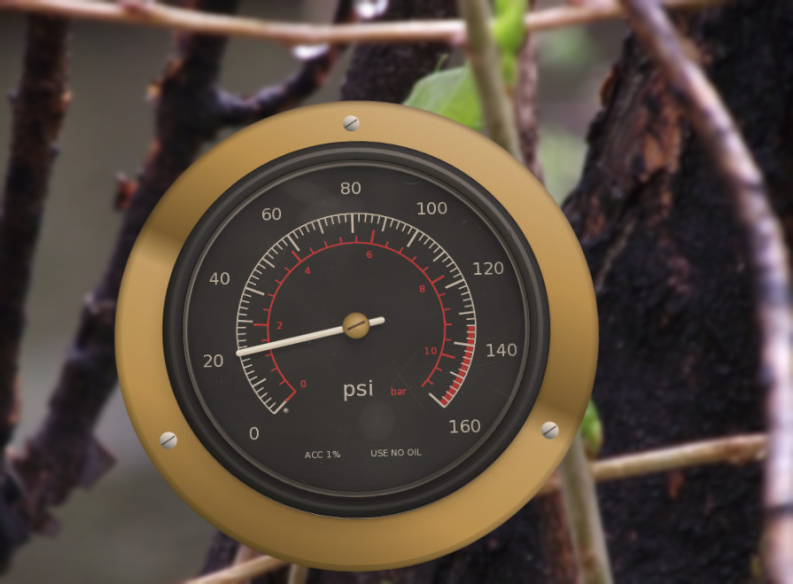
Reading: 20 psi
